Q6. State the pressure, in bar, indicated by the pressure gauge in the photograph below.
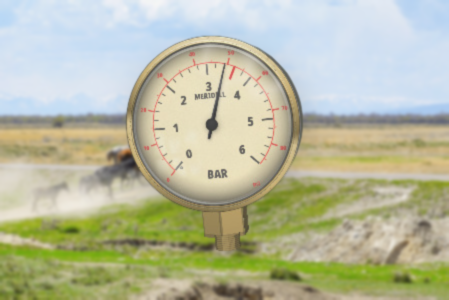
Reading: 3.4 bar
